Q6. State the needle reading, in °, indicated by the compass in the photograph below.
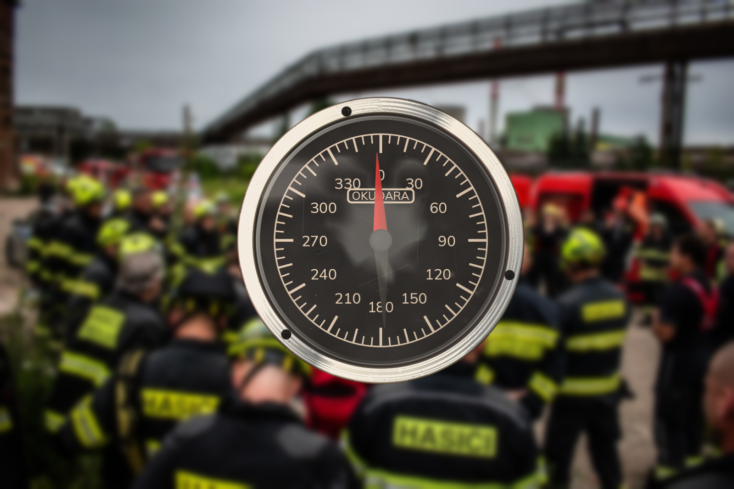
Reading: 357.5 °
